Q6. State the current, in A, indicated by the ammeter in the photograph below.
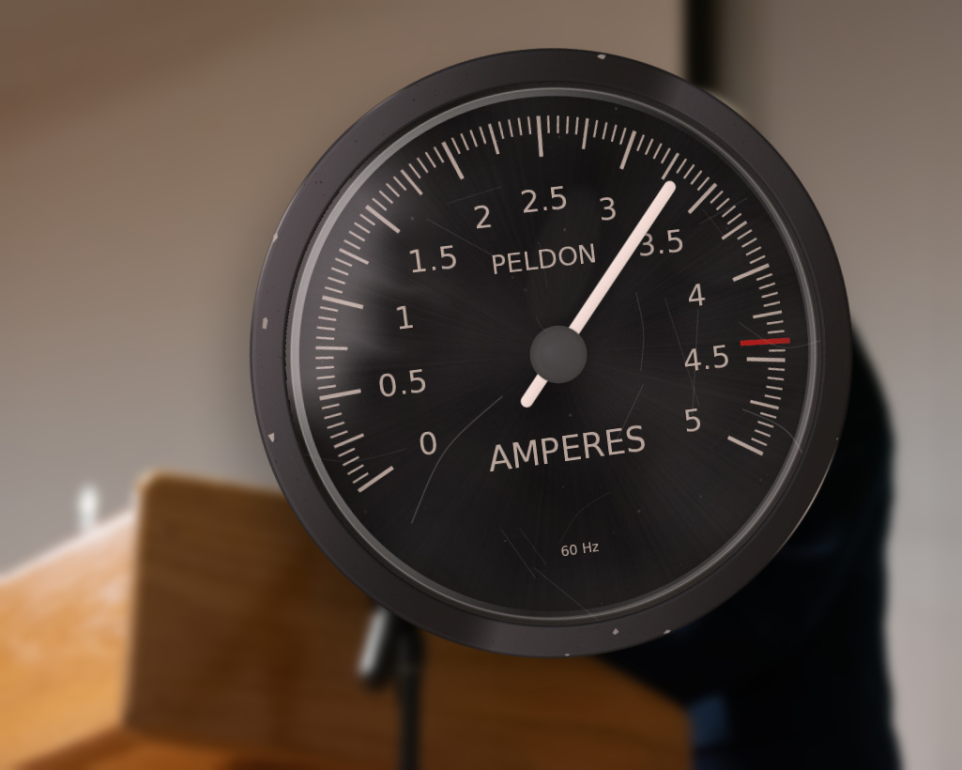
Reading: 3.3 A
